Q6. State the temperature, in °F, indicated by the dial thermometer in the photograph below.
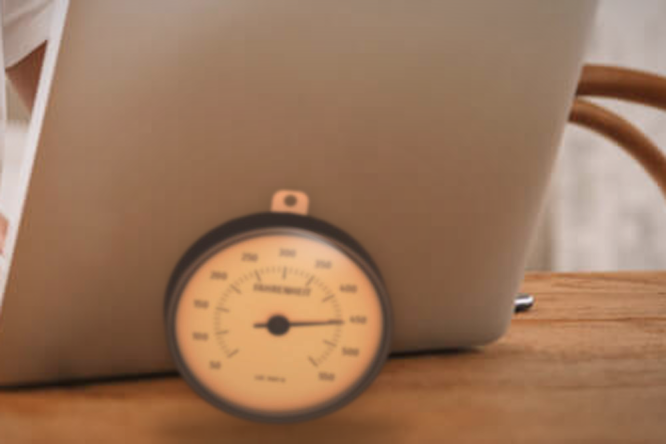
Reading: 450 °F
